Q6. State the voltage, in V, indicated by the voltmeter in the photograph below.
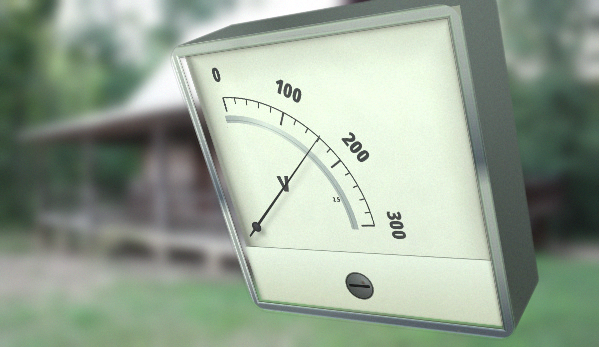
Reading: 160 V
